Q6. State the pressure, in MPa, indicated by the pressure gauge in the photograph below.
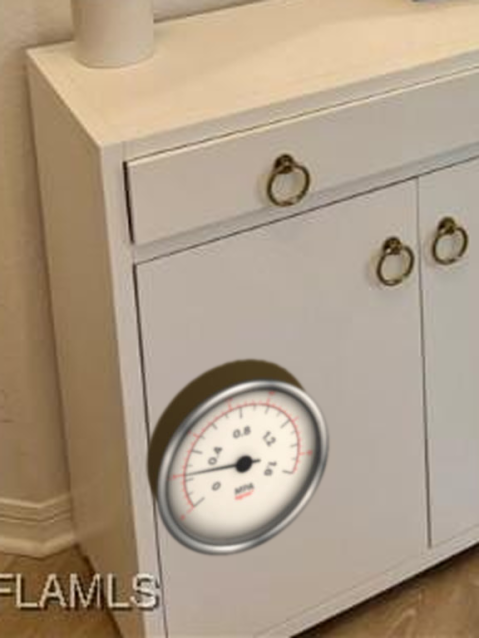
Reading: 0.25 MPa
